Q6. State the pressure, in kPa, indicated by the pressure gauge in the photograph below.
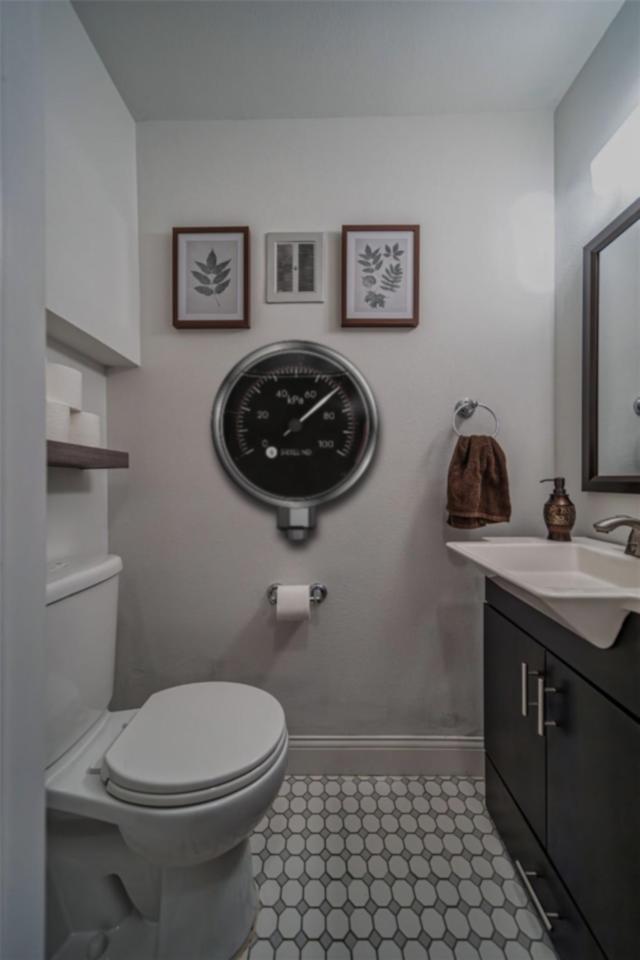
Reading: 70 kPa
